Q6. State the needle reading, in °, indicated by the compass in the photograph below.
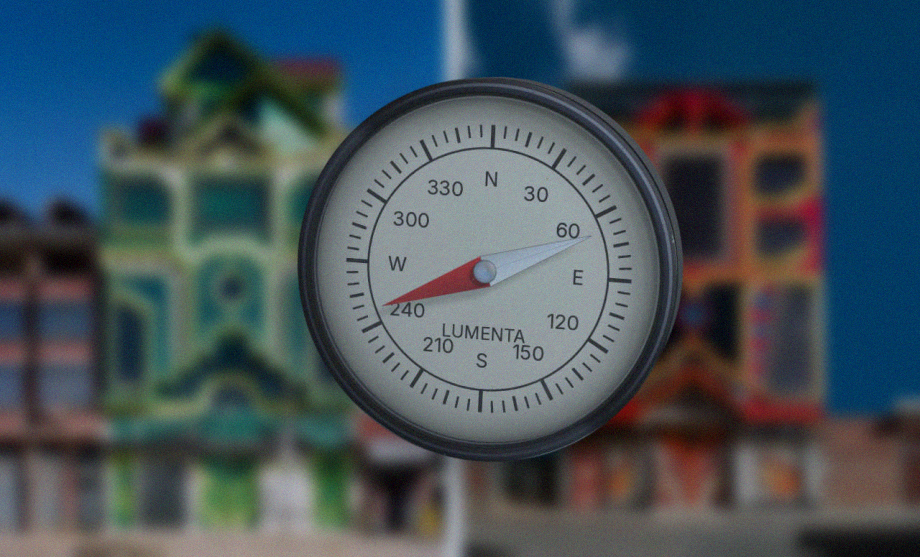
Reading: 247.5 °
